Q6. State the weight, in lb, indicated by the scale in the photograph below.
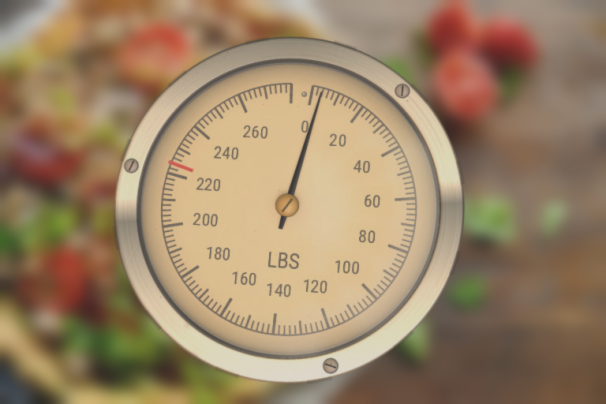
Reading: 4 lb
